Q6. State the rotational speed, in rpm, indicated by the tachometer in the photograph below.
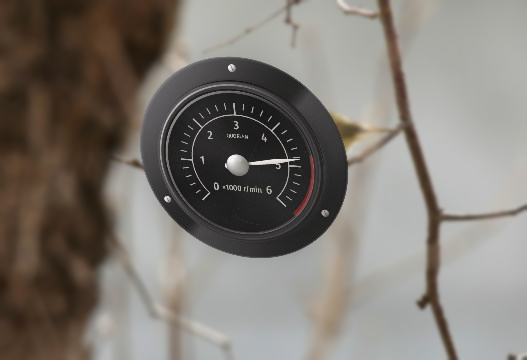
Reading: 4800 rpm
